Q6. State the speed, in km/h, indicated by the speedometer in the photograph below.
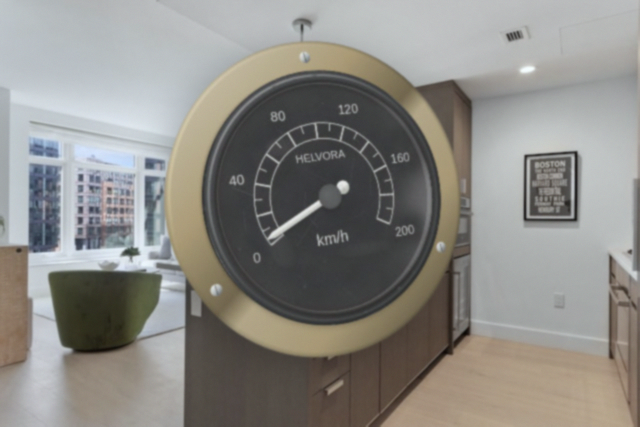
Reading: 5 km/h
